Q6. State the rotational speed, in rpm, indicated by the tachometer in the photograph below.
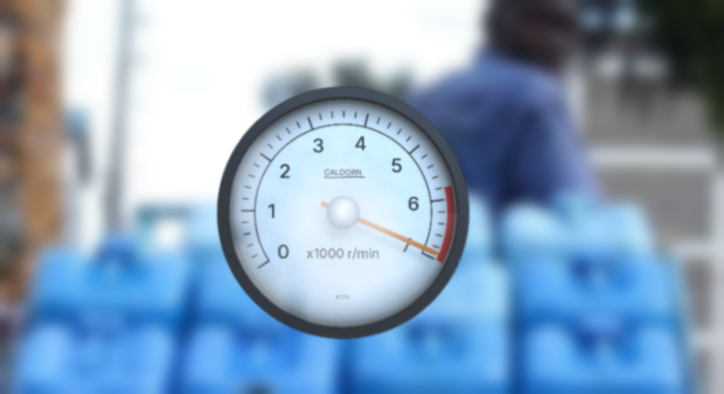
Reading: 6900 rpm
